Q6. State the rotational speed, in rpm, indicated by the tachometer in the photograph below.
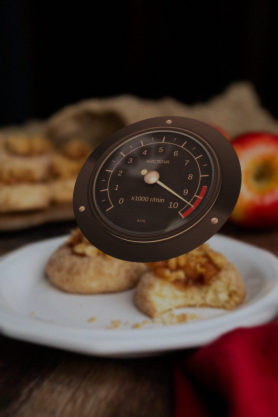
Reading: 9500 rpm
